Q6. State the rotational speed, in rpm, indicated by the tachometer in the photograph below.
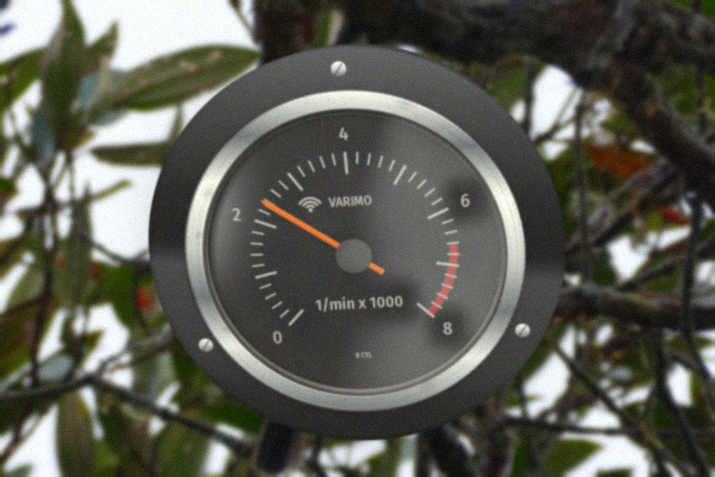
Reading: 2400 rpm
